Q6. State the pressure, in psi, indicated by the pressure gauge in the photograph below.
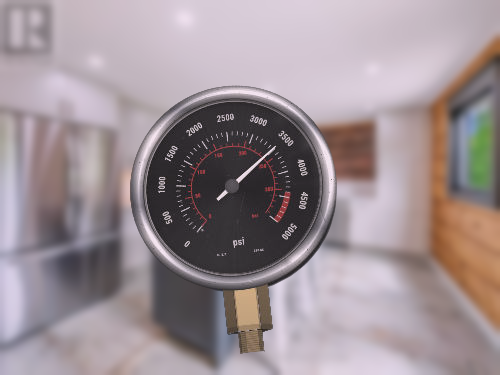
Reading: 3500 psi
